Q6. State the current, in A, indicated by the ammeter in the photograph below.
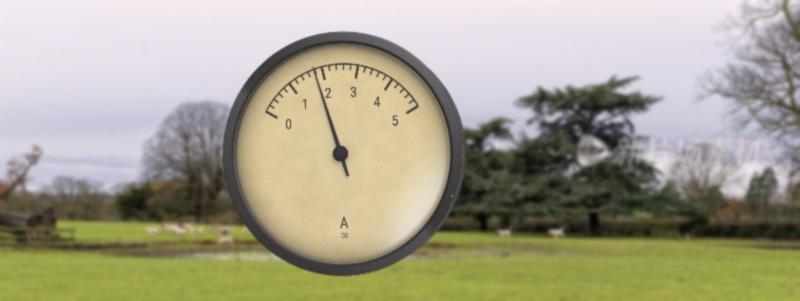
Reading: 1.8 A
